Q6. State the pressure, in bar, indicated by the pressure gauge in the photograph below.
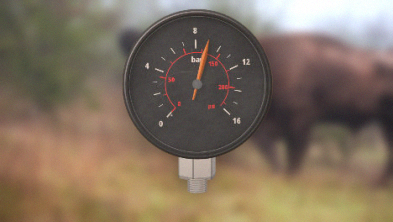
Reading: 9 bar
